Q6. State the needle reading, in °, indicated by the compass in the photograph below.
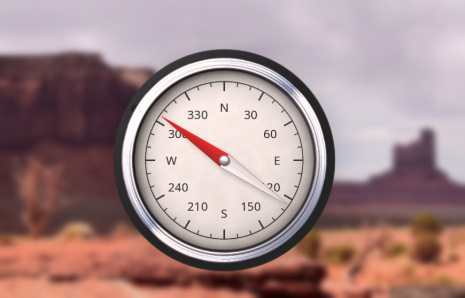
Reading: 305 °
